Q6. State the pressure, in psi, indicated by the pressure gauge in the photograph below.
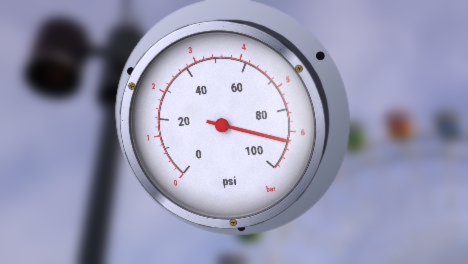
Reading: 90 psi
